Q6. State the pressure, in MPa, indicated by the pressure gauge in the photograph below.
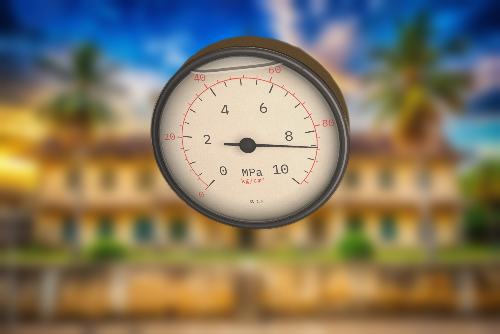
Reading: 8.5 MPa
